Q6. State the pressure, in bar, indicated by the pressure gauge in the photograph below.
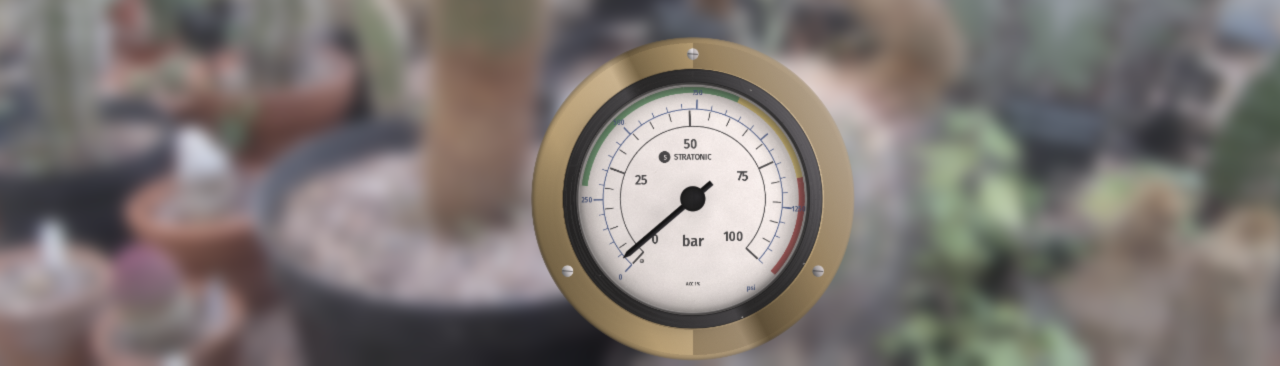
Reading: 2.5 bar
